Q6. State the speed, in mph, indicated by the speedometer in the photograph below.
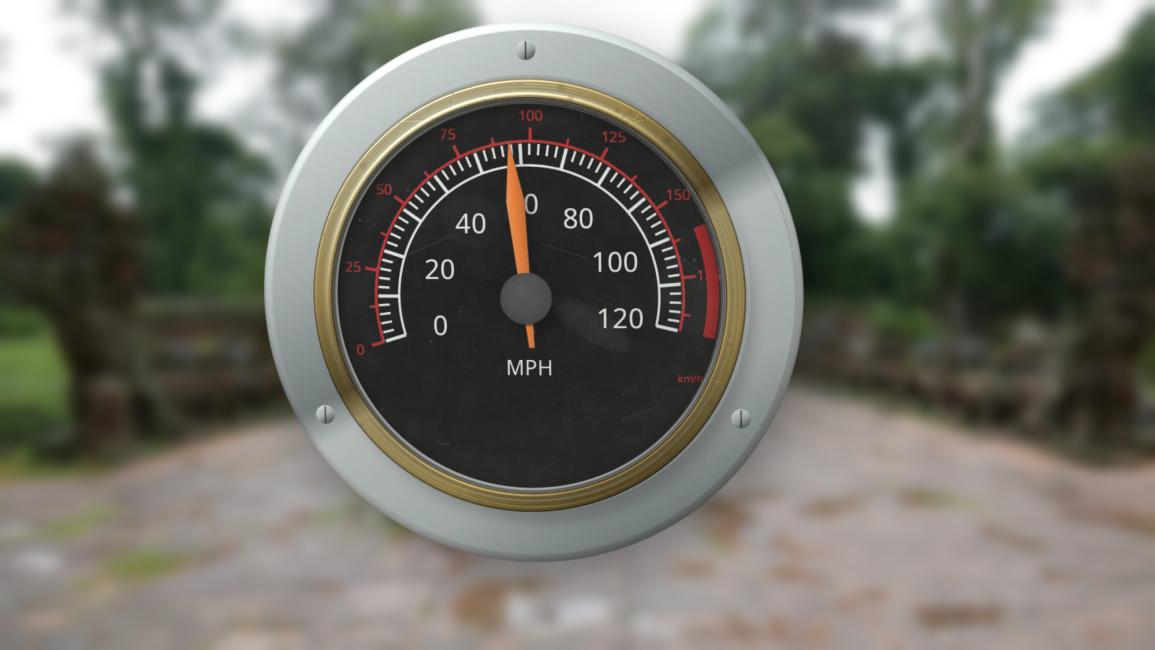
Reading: 58 mph
